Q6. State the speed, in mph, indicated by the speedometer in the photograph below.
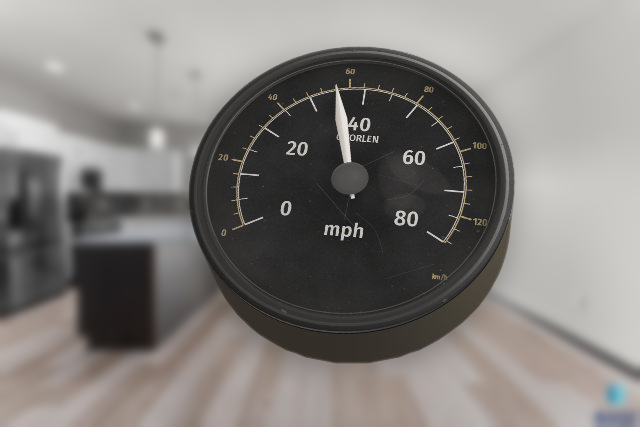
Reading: 35 mph
